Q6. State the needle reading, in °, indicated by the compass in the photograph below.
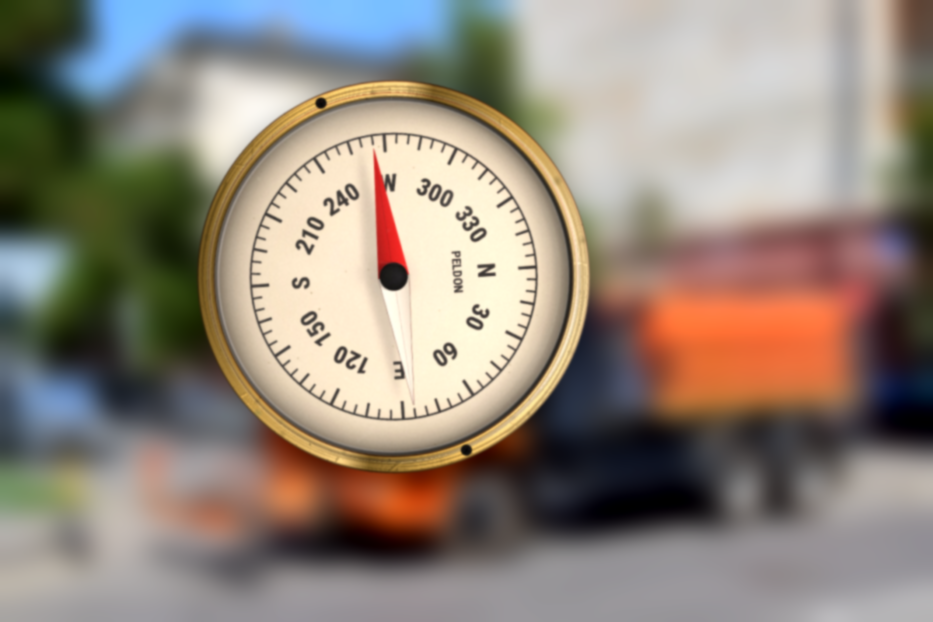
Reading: 265 °
